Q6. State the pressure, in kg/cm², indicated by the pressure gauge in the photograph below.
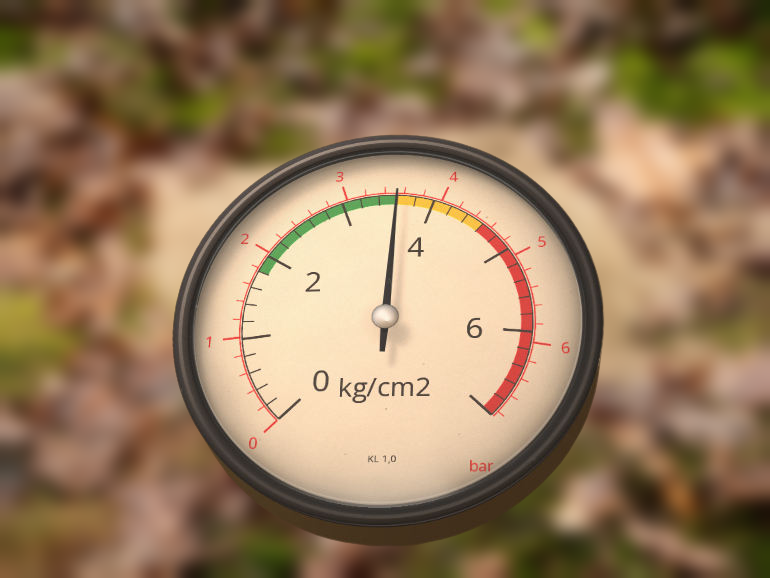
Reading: 3.6 kg/cm²
